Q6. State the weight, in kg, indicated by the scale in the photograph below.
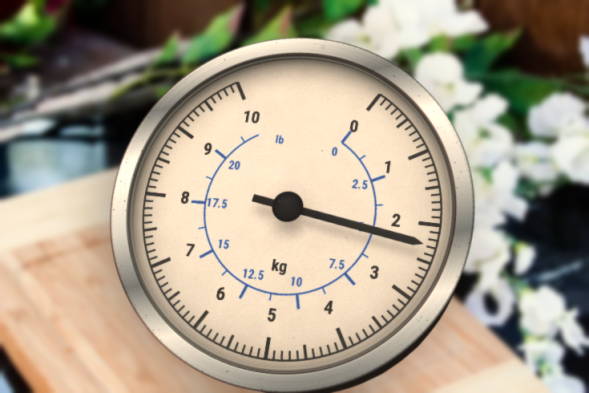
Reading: 2.3 kg
